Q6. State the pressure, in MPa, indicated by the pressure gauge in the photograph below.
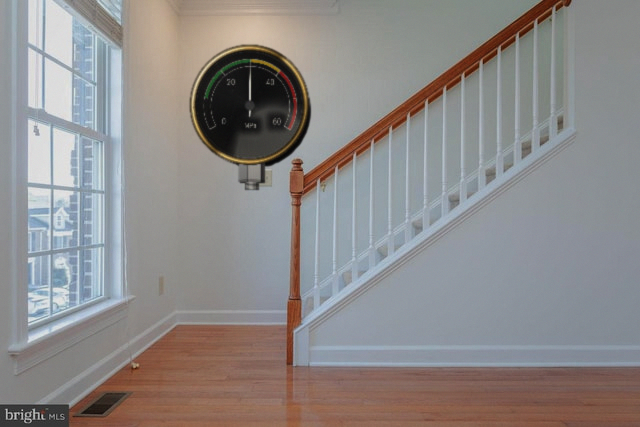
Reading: 30 MPa
